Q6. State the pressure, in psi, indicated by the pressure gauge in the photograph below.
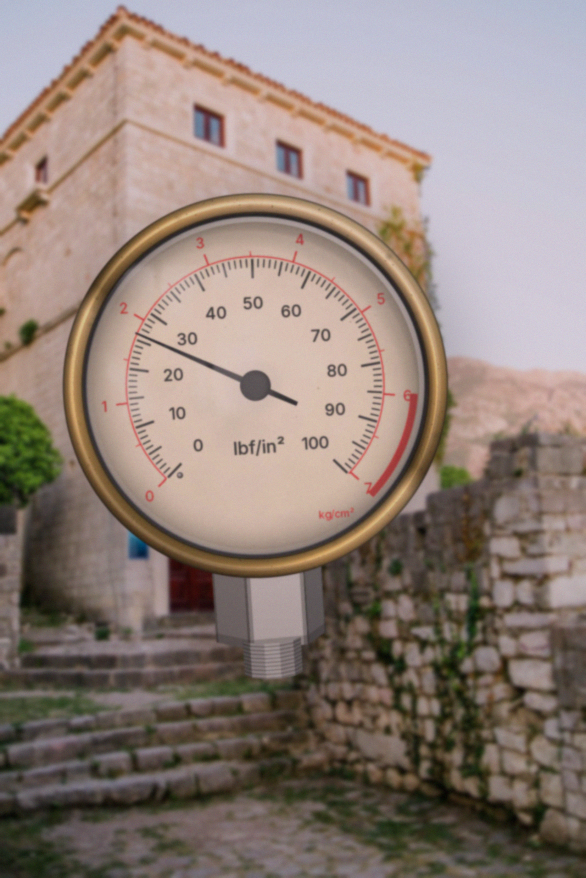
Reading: 26 psi
